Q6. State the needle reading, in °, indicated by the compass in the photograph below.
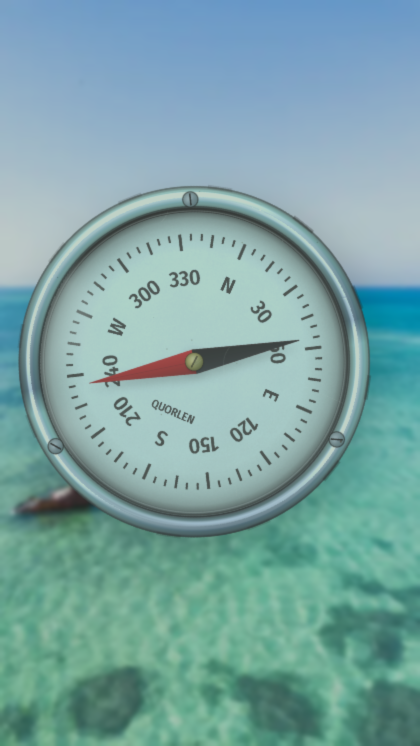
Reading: 235 °
